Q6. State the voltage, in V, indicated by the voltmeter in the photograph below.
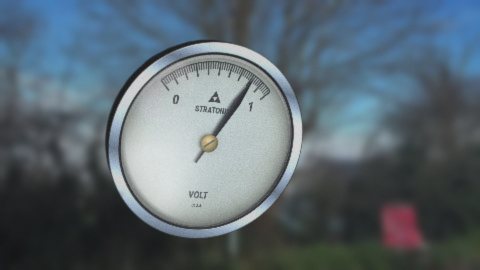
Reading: 0.8 V
